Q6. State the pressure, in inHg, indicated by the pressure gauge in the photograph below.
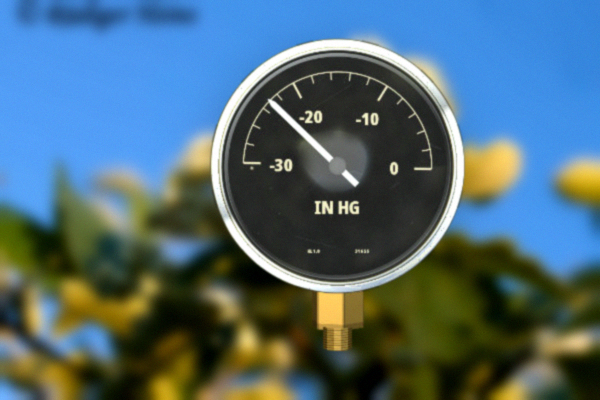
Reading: -23 inHg
